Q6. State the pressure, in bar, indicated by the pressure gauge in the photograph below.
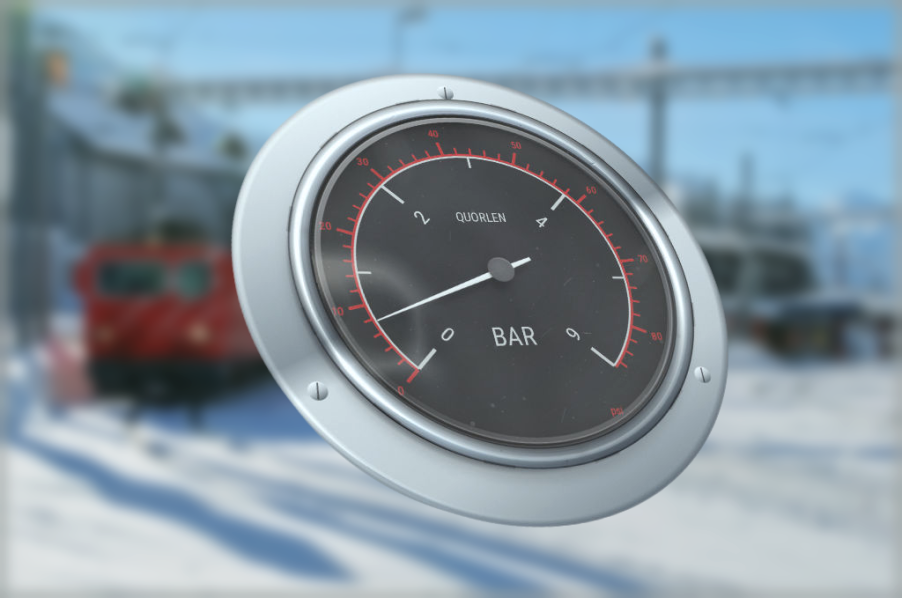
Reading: 0.5 bar
